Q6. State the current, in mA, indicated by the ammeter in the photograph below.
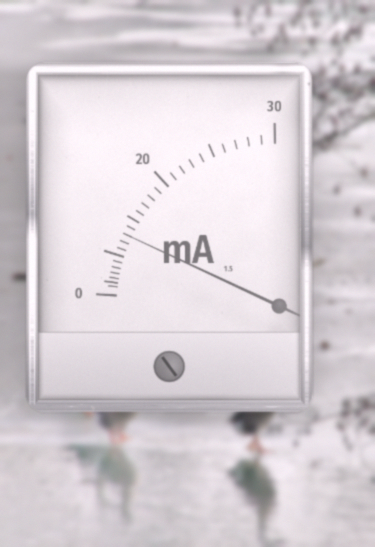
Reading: 13 mA
